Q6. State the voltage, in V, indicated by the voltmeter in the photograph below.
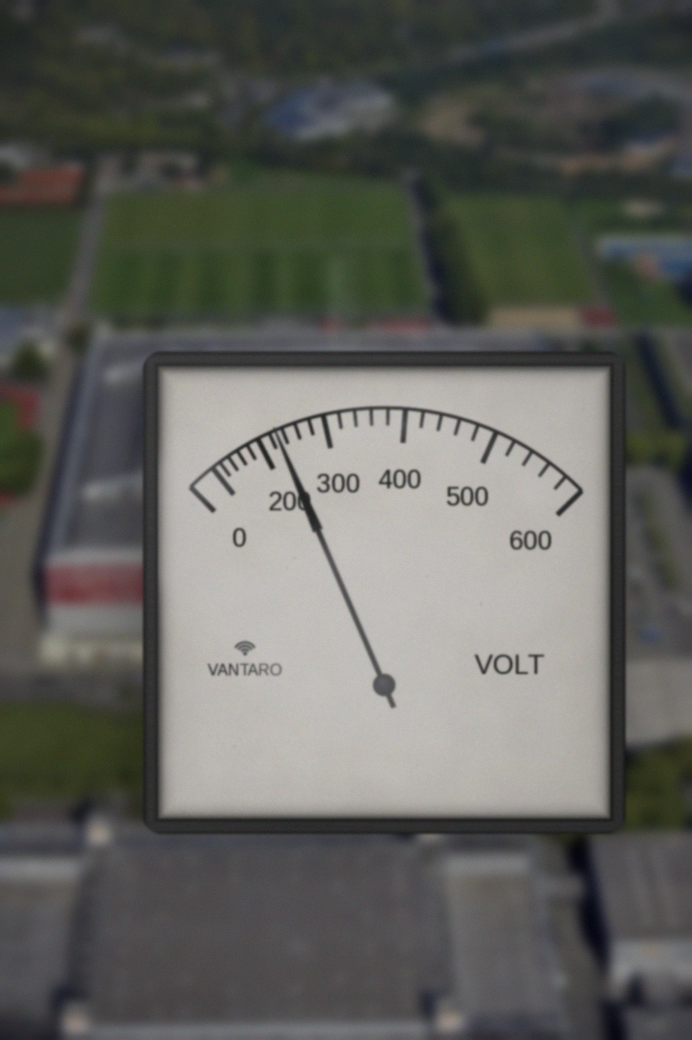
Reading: 230 V
